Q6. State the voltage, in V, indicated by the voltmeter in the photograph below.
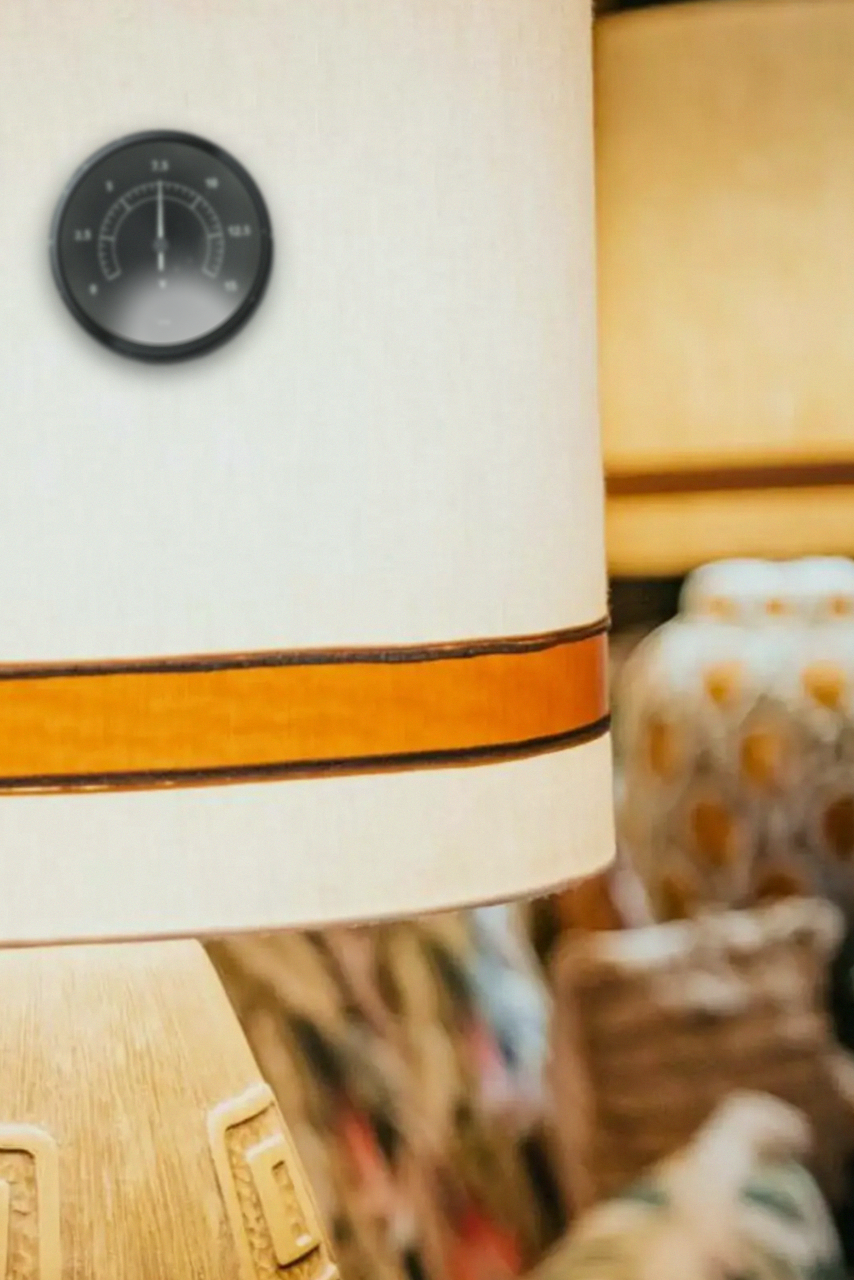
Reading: 7.5 V
